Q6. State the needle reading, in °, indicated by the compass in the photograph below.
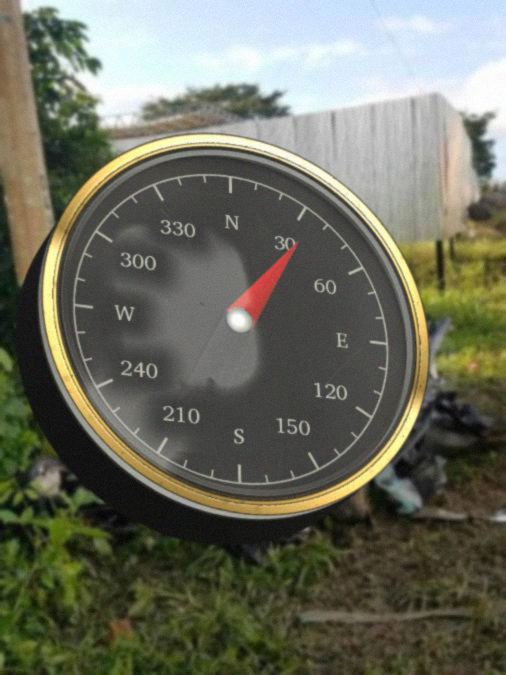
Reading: 35 °
